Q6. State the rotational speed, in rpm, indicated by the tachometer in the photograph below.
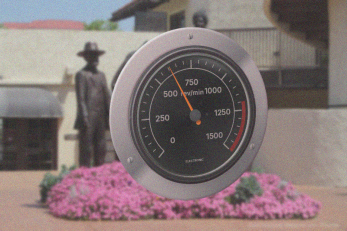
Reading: 600 rpm
